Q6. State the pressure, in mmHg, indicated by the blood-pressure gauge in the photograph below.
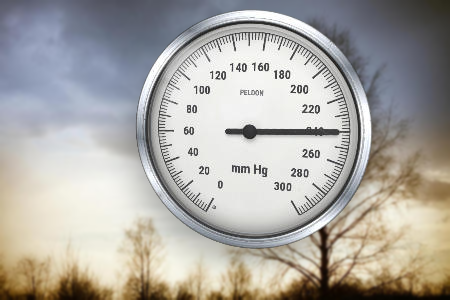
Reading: 240 mmHg
